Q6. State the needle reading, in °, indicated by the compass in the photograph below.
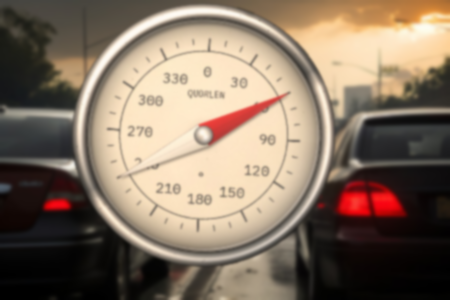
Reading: 60 °
